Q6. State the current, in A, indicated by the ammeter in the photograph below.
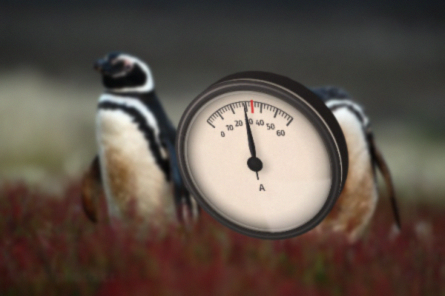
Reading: 30 A
